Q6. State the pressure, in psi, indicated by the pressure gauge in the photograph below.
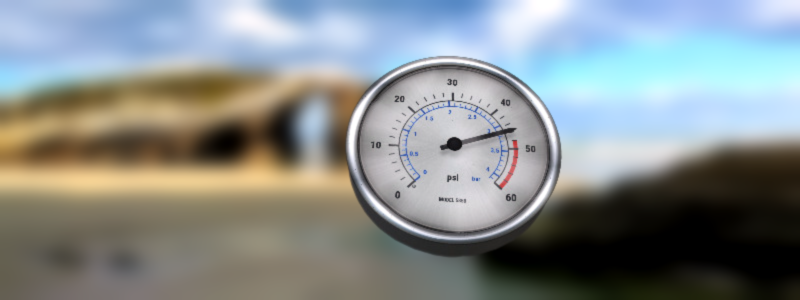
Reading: 46 psi
